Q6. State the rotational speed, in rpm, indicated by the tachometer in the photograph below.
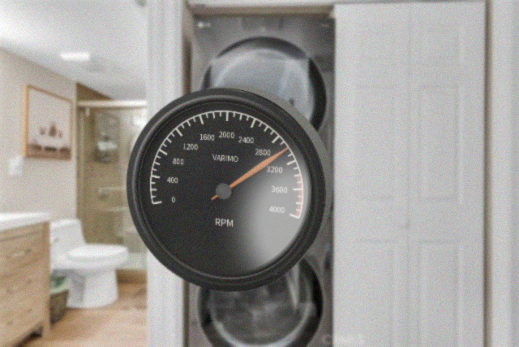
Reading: 3000 rpm
